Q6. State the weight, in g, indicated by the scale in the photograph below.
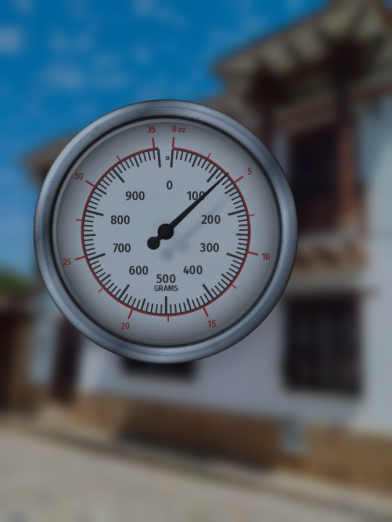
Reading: 120 g
